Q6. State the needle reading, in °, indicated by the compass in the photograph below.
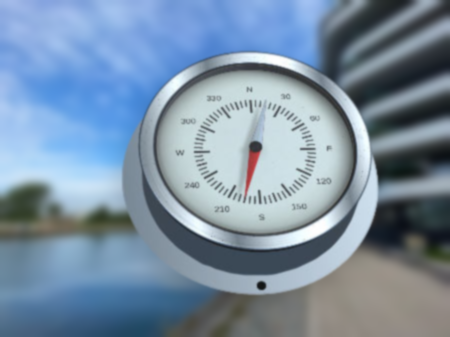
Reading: 195 °
